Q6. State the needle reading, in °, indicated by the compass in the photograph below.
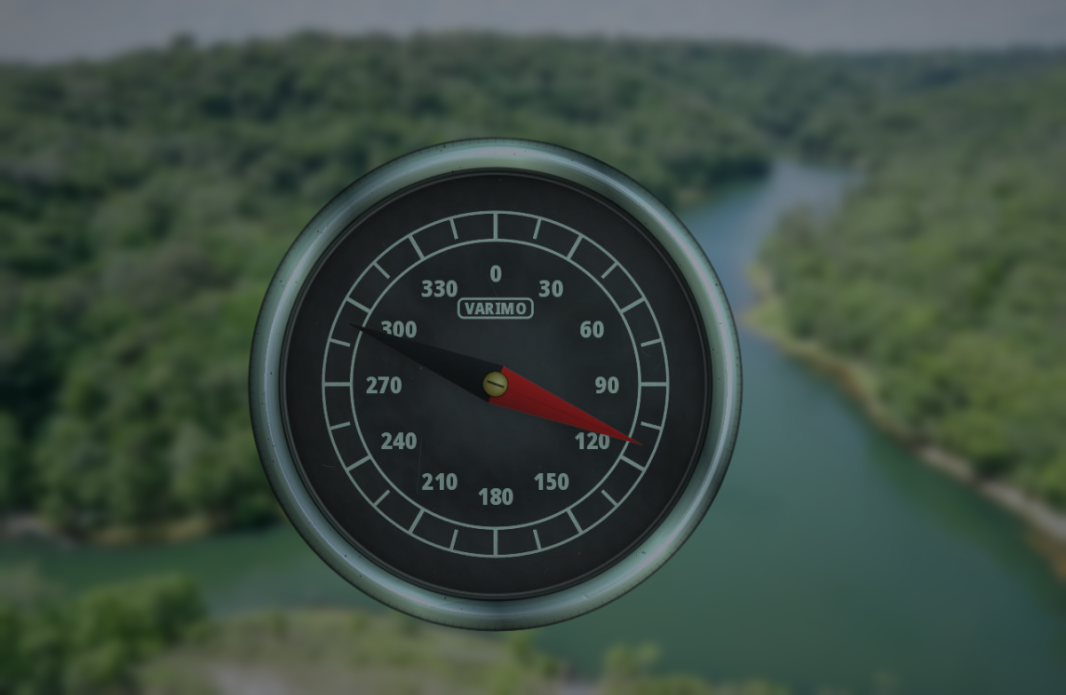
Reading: 112.5 °
